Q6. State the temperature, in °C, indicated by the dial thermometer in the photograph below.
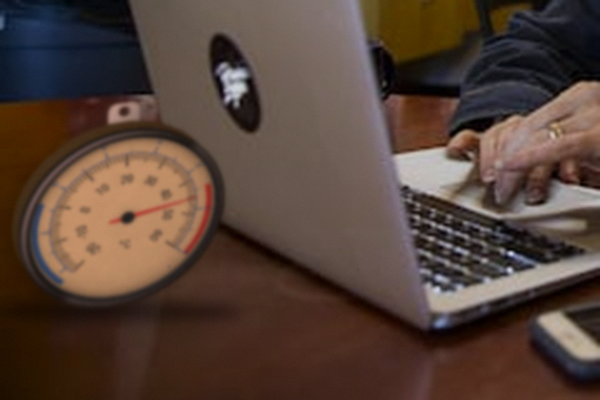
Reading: 45 °C
